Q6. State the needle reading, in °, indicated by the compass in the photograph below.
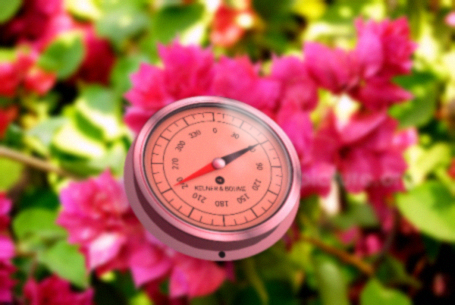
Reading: 240 °
